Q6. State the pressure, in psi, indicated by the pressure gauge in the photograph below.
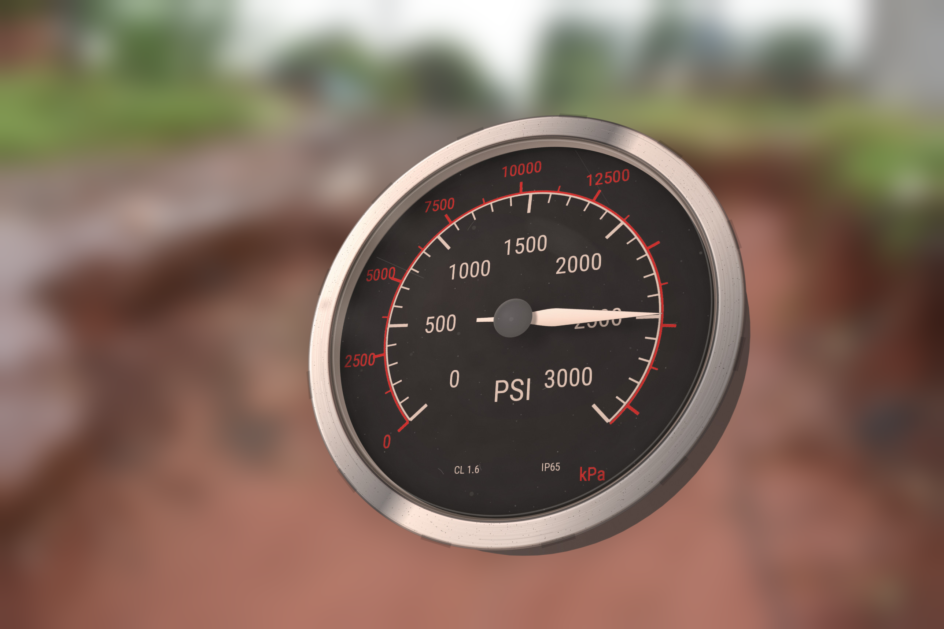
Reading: 2500 psi
